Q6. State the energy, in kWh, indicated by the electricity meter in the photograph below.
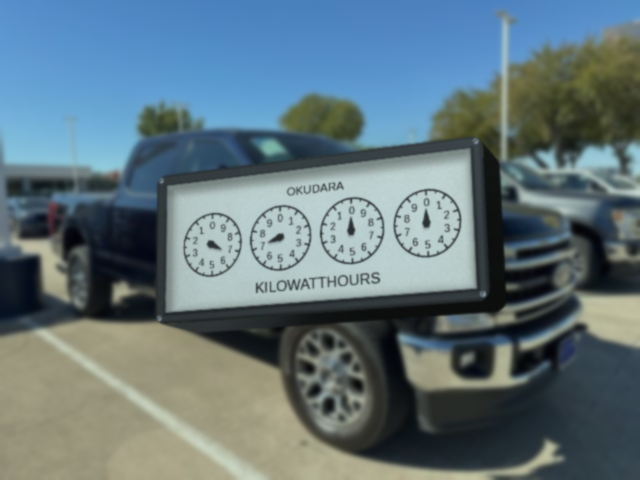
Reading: 6700 kWh
